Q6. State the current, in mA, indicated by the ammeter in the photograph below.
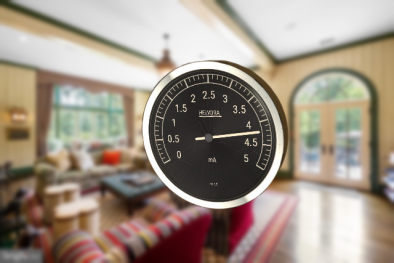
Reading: 4.2 mA
